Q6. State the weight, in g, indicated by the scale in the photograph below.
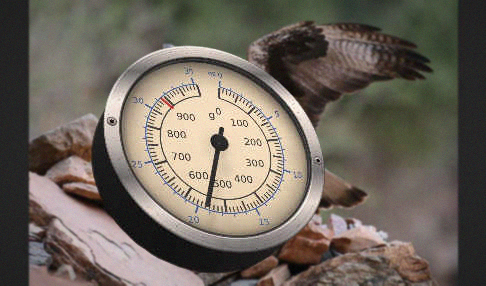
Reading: 550 g
